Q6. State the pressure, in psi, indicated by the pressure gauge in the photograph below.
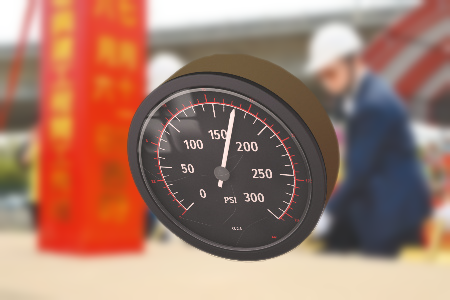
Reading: 170 psi
